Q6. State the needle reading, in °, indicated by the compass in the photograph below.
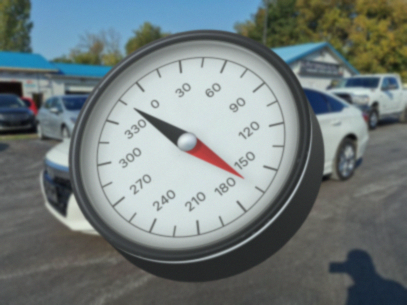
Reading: 165 °
